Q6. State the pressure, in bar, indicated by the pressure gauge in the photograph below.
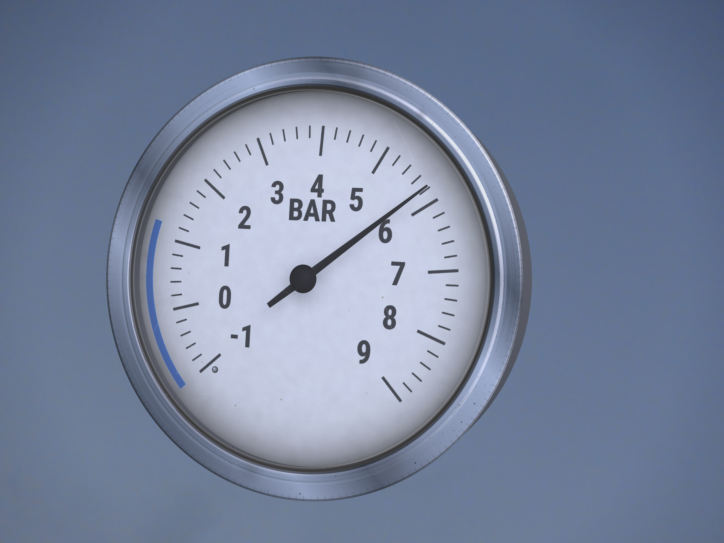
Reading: 5.8 bar
